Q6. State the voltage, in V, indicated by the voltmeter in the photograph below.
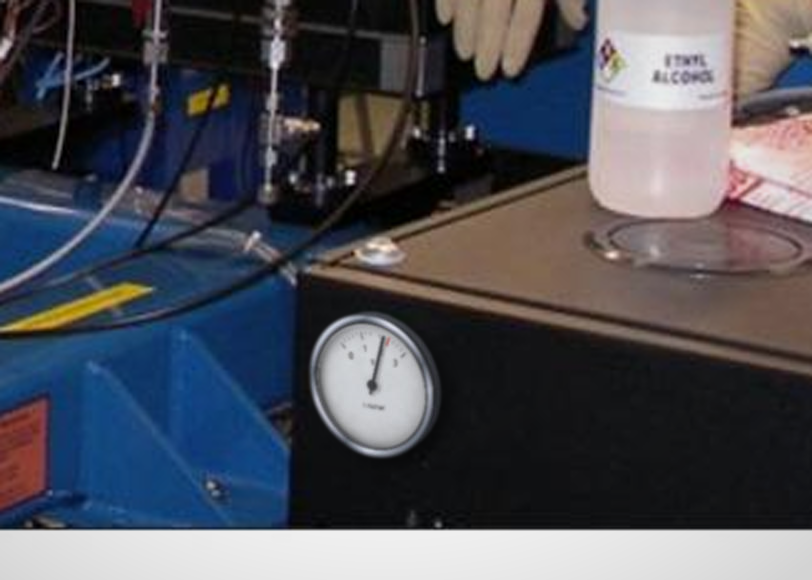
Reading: 2 V
